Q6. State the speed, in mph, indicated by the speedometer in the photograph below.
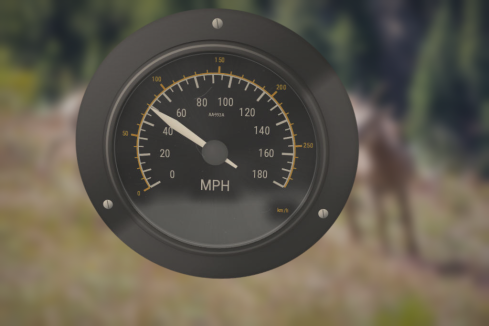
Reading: 50 mph
